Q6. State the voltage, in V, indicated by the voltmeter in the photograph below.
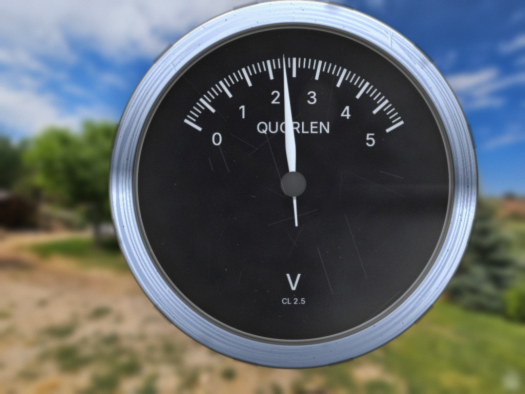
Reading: 2.3 V
